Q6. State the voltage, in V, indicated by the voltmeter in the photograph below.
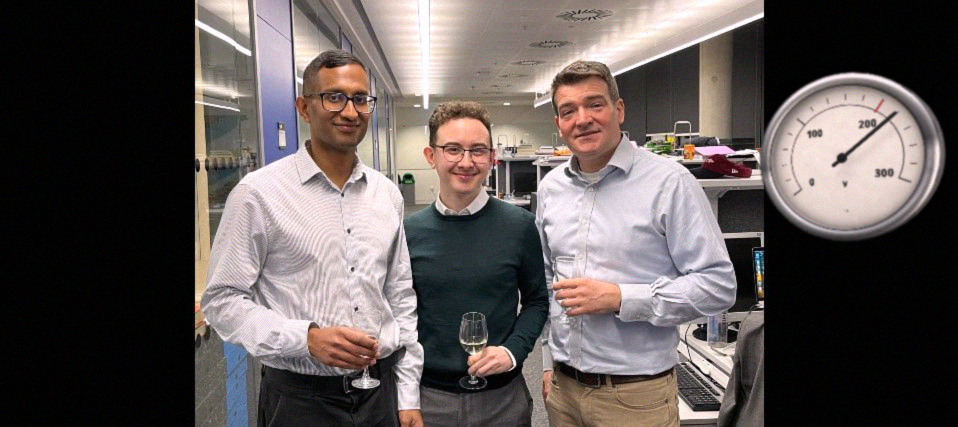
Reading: 220 V
